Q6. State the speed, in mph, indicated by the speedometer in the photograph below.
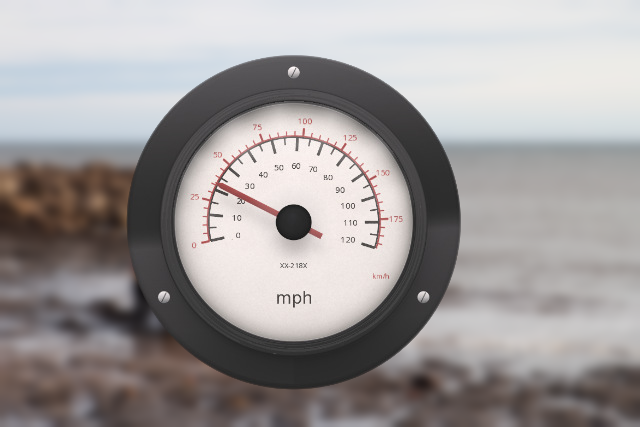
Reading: 22.5 mph
